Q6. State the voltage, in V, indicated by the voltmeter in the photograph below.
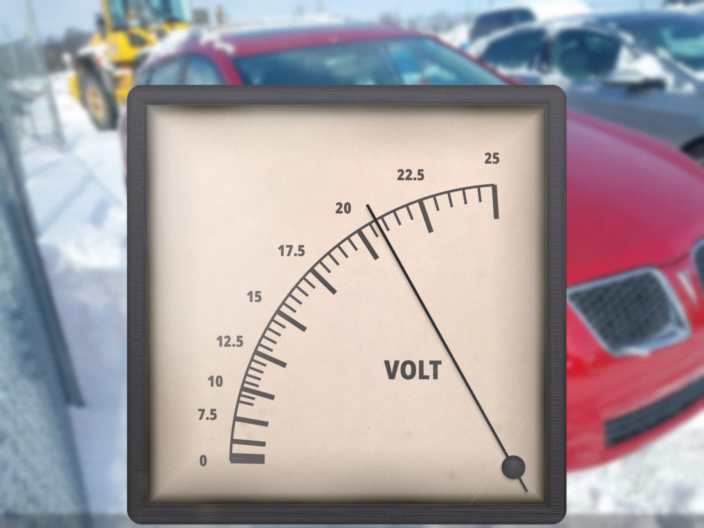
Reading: 20.75 V
